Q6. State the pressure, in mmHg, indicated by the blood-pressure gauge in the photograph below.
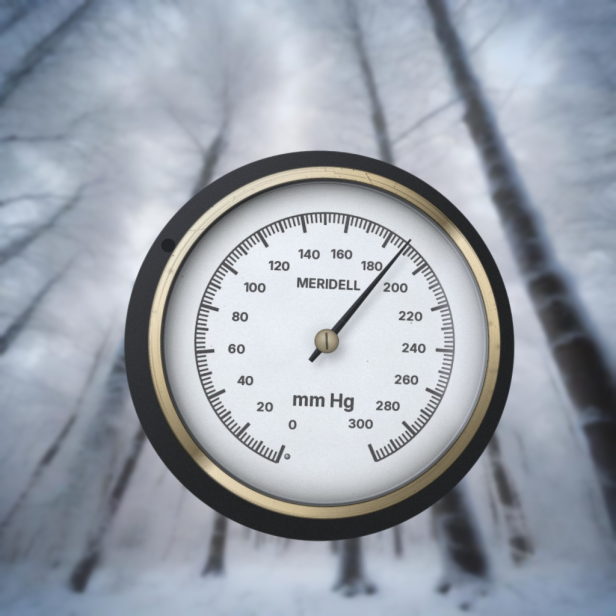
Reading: 188 mmHg
